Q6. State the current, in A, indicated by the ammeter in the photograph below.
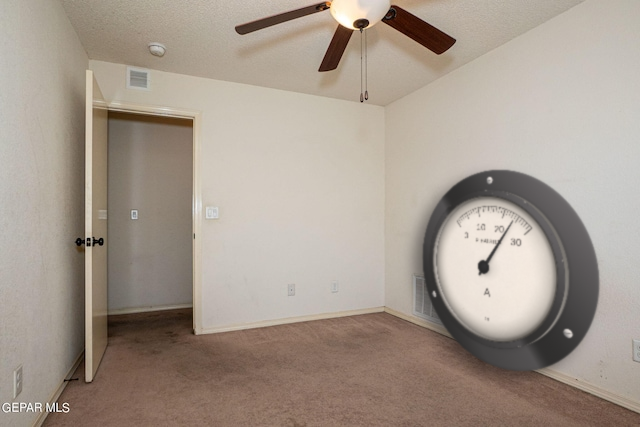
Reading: 25 A
